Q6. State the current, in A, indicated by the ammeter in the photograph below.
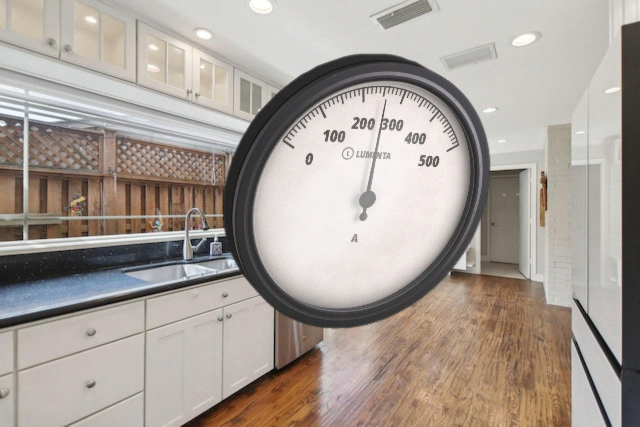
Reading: 250 A
